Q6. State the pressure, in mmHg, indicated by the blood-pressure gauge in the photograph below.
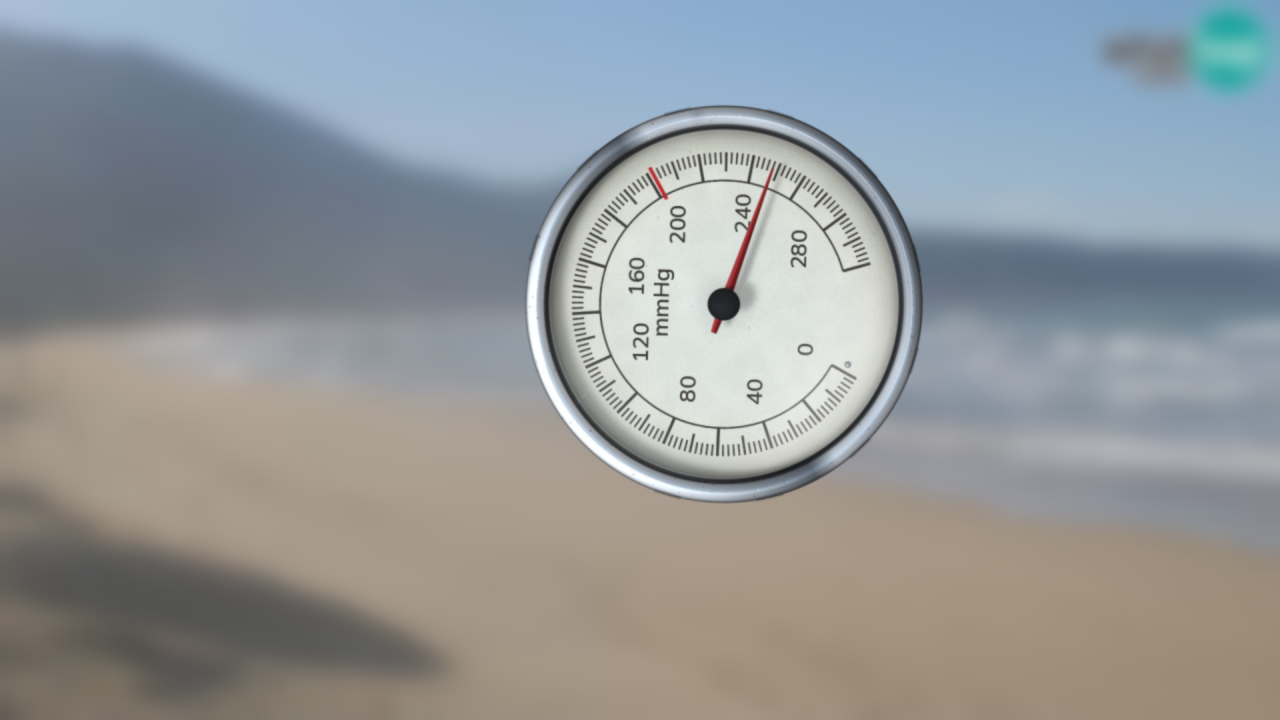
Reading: 248 mmHg
